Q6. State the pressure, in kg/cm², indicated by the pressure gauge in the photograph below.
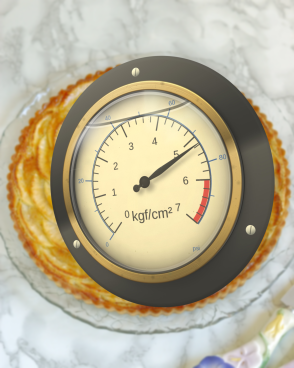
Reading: 5.2 kg/cm²
